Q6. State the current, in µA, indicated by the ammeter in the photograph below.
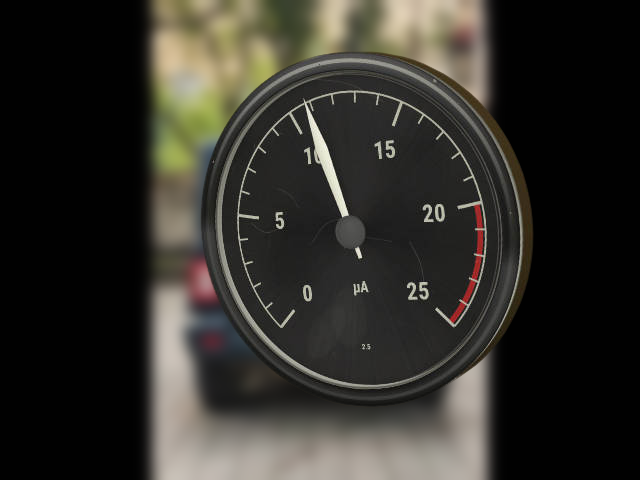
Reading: 11 µA
